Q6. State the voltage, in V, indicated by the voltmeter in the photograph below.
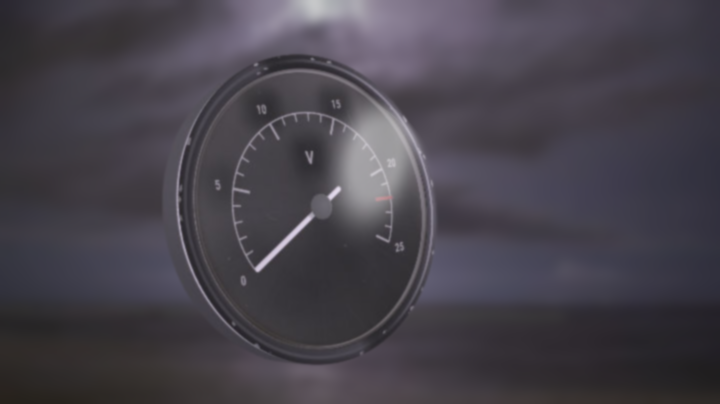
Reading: 0 V
